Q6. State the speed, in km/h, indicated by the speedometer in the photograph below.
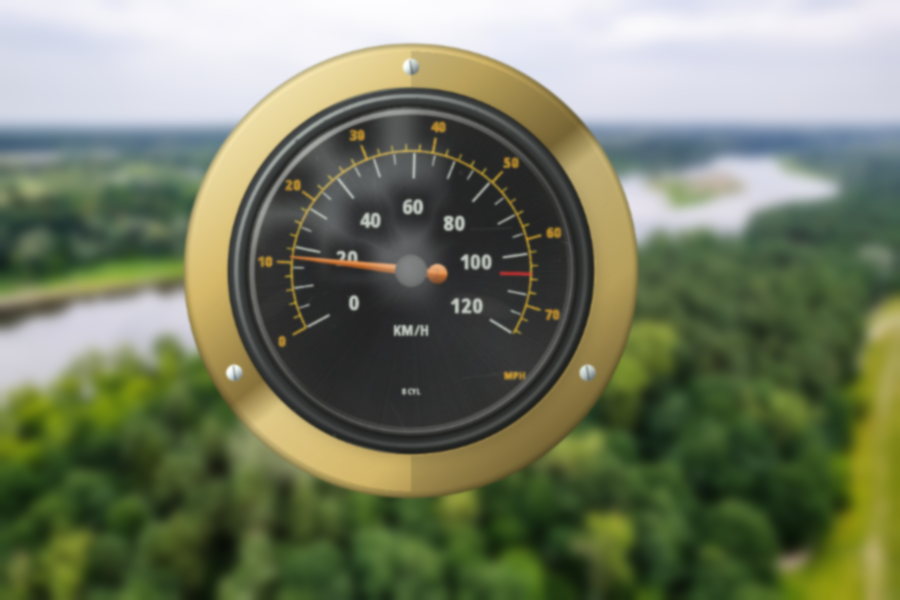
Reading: 17.5 km/h
